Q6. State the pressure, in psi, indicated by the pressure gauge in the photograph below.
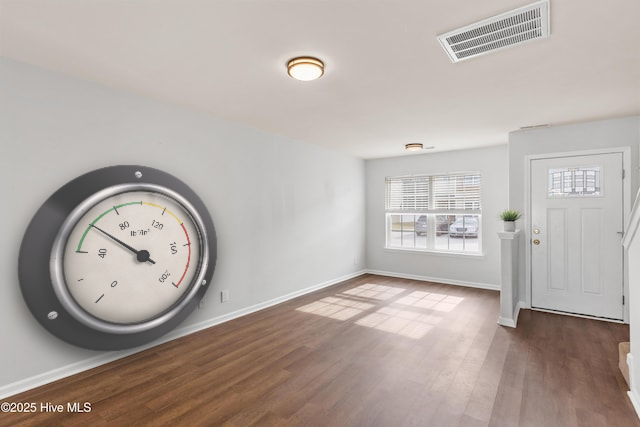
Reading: 60 psi
